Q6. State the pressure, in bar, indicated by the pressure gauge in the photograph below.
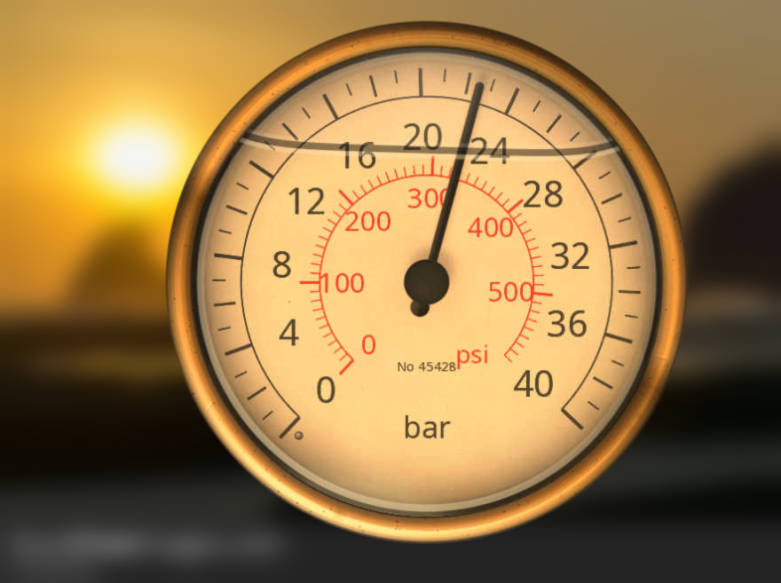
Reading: 22.5 bar
